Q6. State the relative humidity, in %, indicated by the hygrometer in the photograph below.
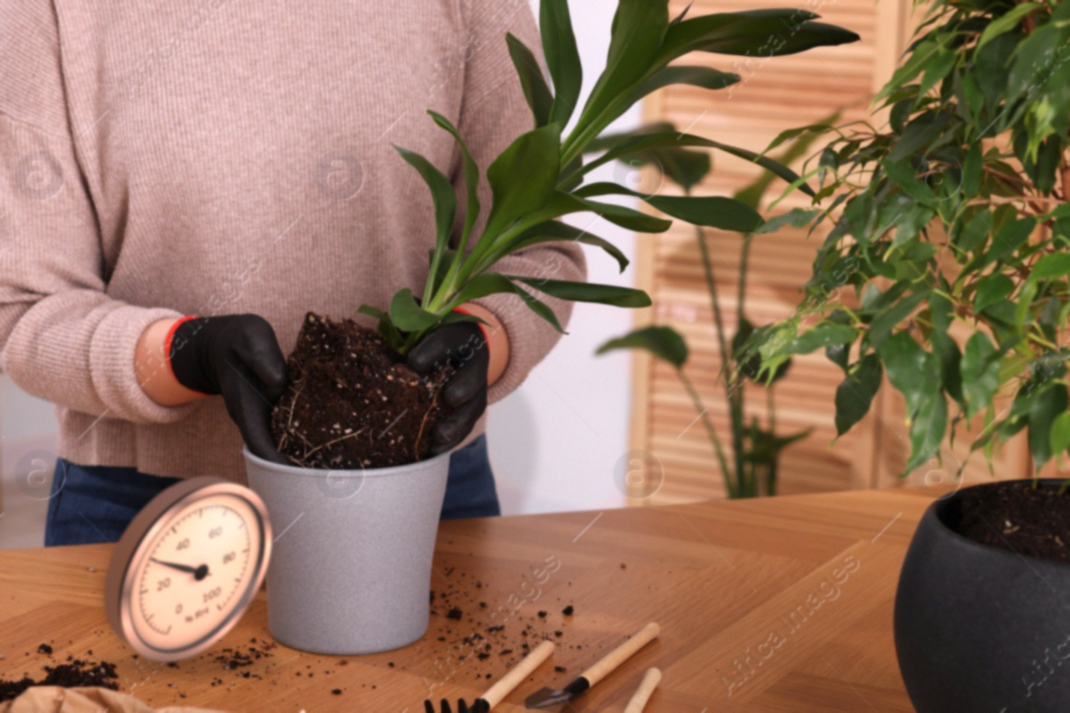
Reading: 30 %
